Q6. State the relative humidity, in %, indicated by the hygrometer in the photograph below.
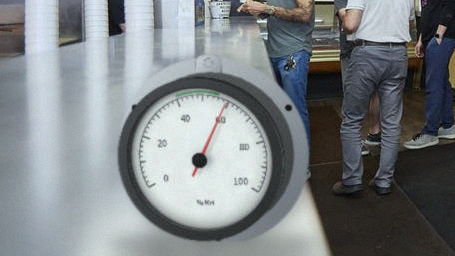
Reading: 60 %
